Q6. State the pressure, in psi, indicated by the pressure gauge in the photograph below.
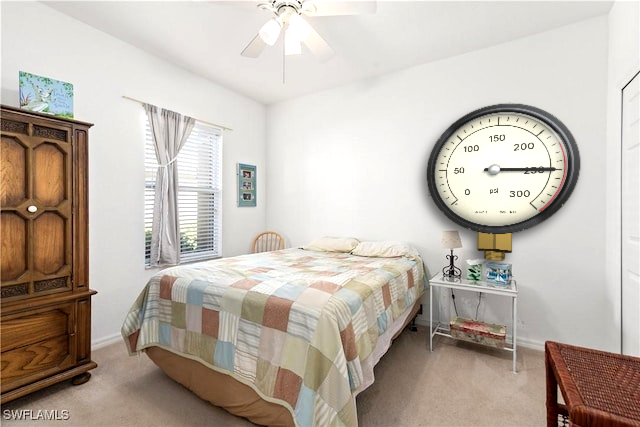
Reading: 250 psi
